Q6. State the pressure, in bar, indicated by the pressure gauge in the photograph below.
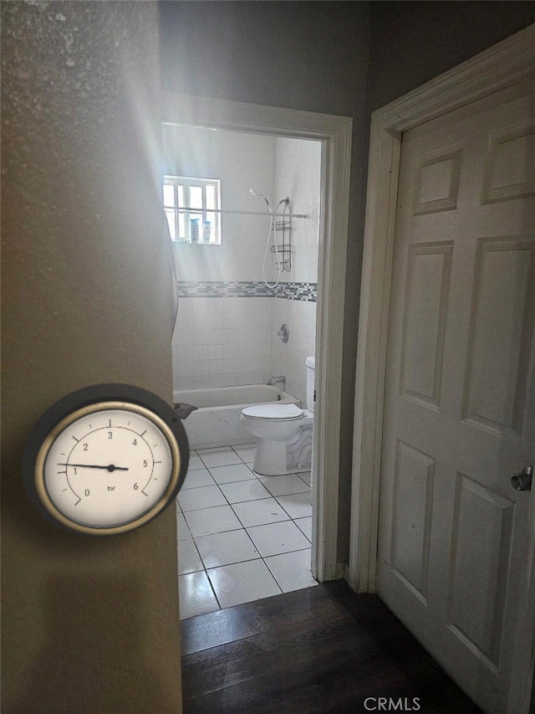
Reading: 1.25 bar
